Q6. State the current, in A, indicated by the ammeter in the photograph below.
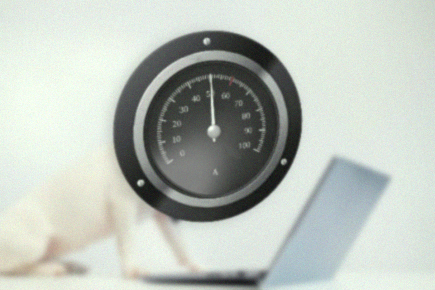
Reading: 50 A
